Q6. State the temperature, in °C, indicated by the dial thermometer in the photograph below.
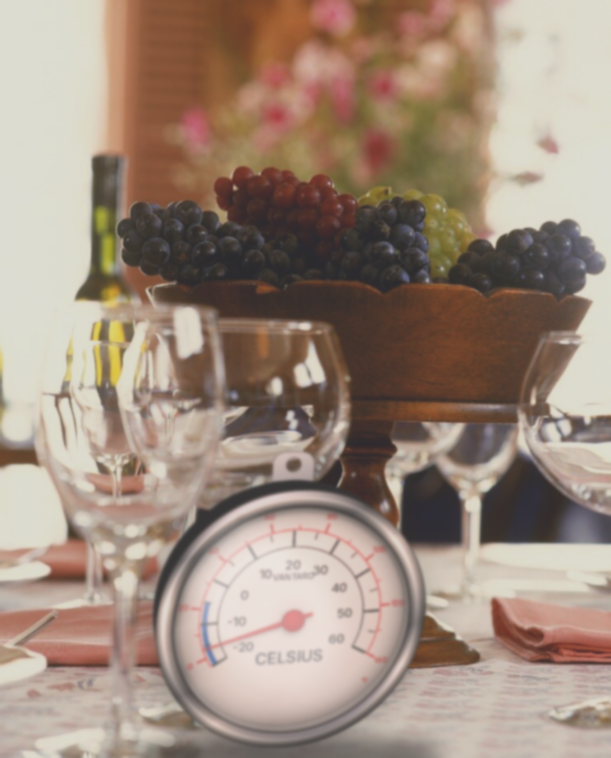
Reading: -15 °C
